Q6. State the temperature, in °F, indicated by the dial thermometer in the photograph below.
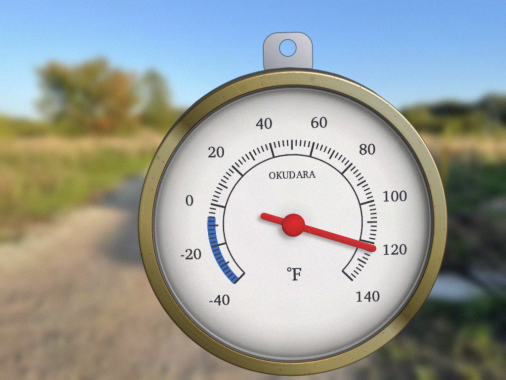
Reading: 122 °F
